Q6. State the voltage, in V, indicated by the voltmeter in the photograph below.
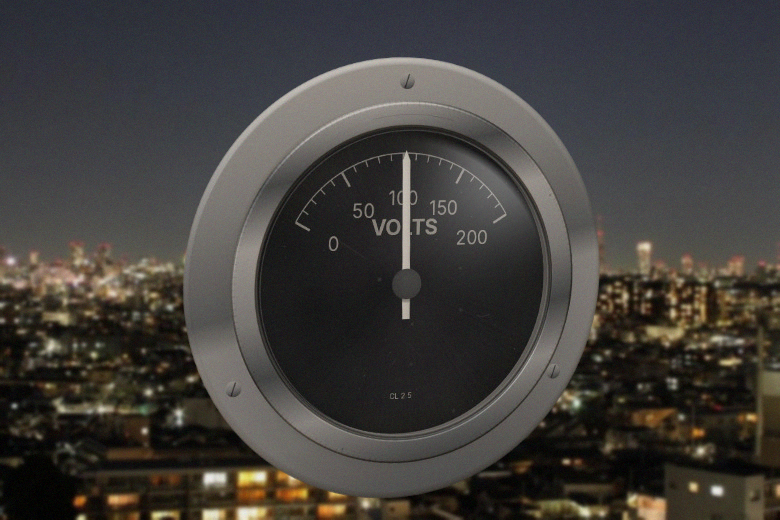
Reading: 100 V
